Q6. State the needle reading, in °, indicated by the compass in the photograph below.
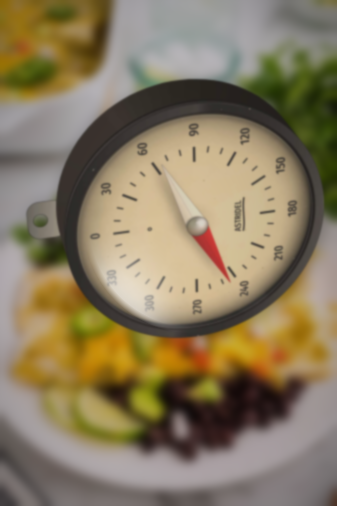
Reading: 245 °
